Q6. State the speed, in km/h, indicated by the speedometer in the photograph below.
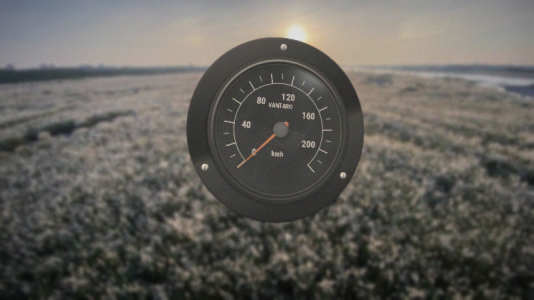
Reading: 0 km/h
